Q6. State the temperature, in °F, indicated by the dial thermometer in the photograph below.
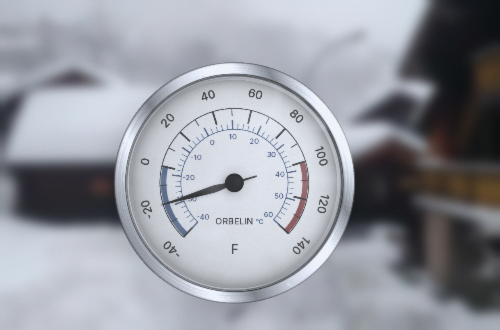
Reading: -20 °F
